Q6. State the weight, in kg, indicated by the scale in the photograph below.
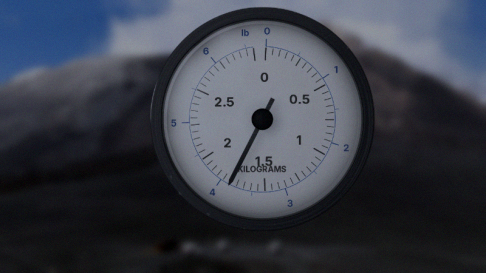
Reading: 1.75 kg
